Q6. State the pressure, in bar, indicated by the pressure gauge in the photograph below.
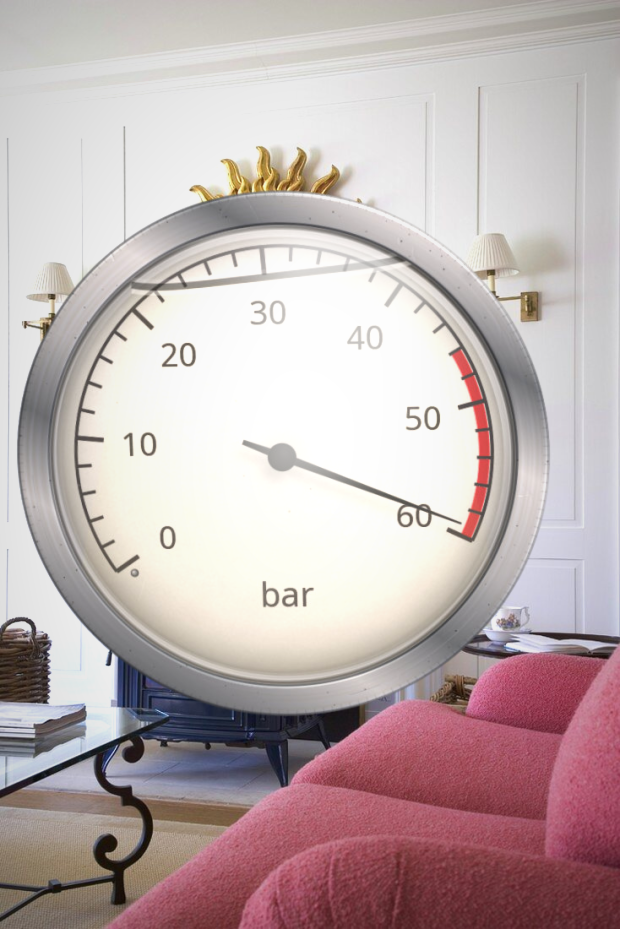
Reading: 59 bar
